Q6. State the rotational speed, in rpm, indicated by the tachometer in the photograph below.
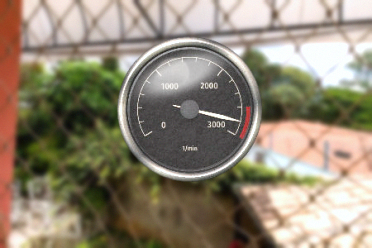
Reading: 2800 rpm
